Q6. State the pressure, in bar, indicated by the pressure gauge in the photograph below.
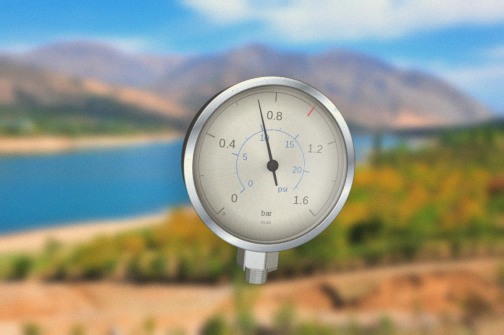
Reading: 0.7 bar
